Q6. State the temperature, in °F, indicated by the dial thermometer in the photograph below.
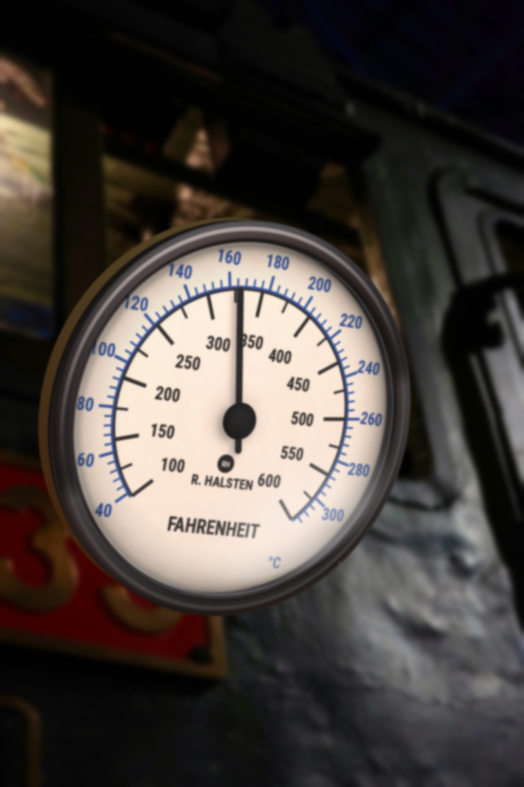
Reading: 325 °F
